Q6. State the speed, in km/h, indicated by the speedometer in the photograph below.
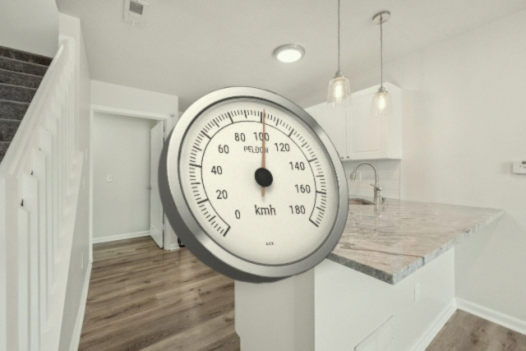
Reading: 100 km/h
